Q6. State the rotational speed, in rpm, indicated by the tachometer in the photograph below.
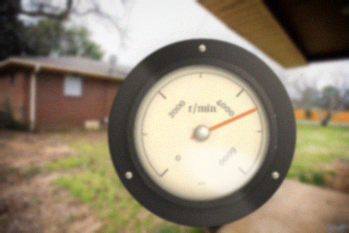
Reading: 4500 rpm
